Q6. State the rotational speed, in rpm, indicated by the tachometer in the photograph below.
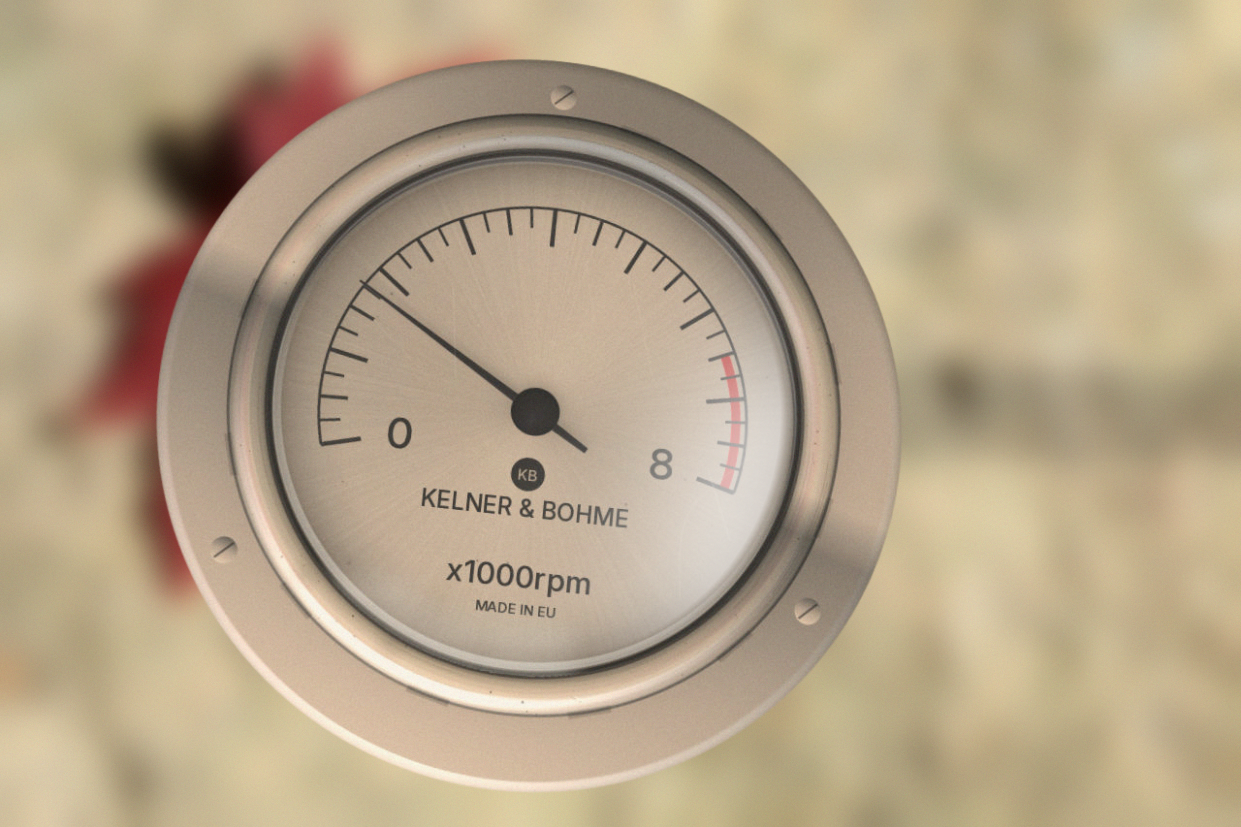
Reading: 1750 rpm
